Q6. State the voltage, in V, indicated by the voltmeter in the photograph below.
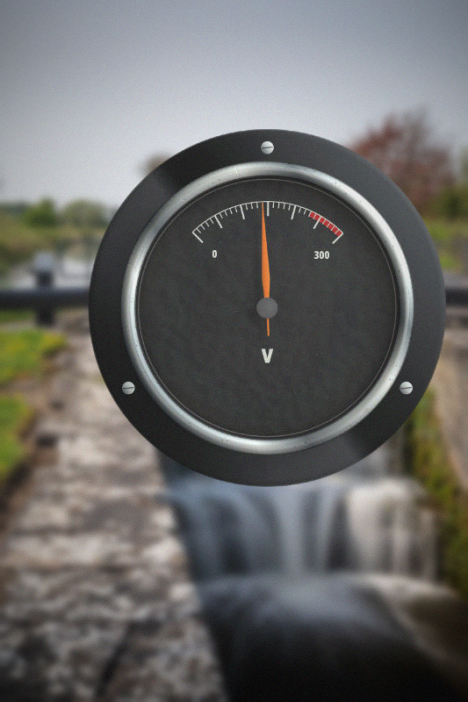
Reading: 140 V
